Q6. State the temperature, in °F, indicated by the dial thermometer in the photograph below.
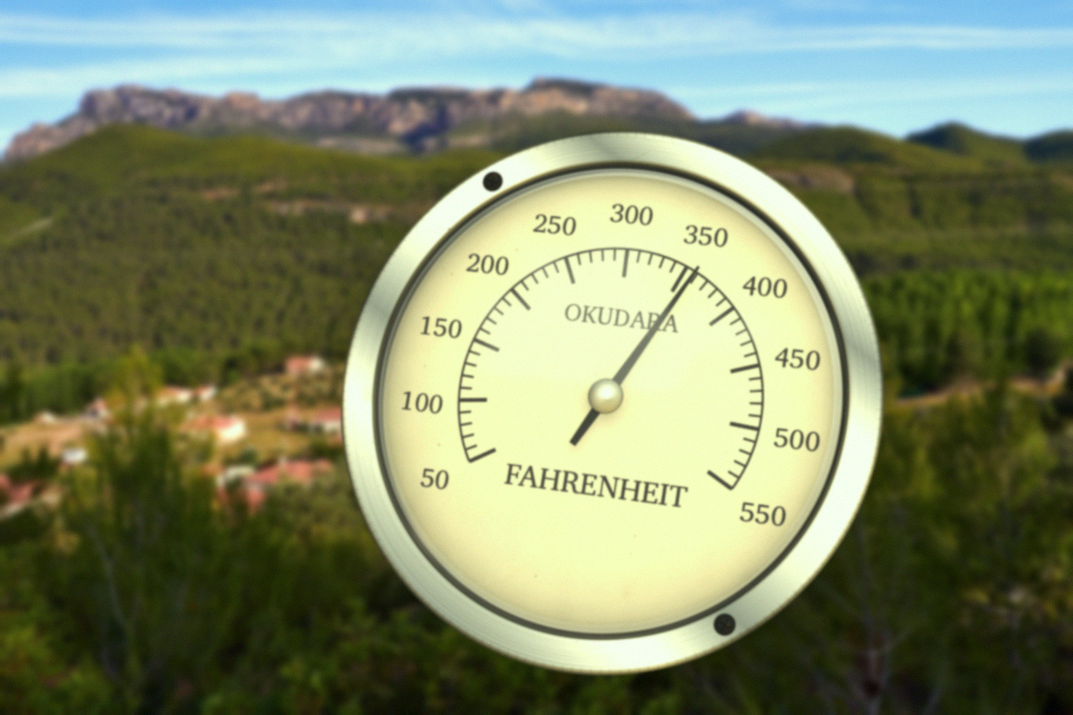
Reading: 360 °F
